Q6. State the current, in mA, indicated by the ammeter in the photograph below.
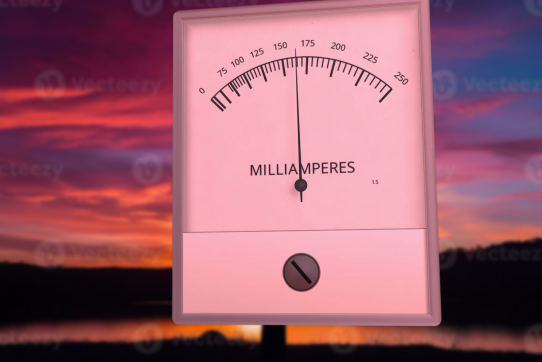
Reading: 165 mA
